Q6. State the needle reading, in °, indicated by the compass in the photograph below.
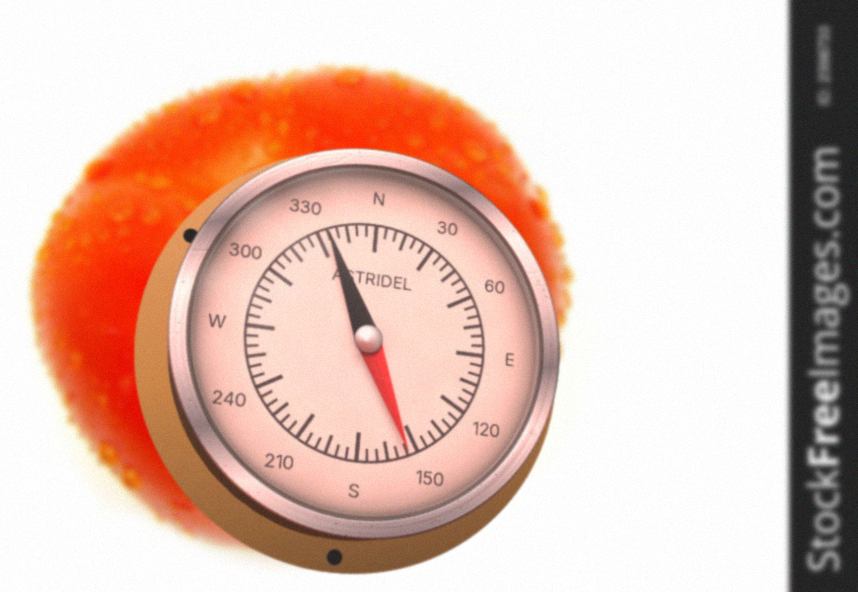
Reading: 155 °
